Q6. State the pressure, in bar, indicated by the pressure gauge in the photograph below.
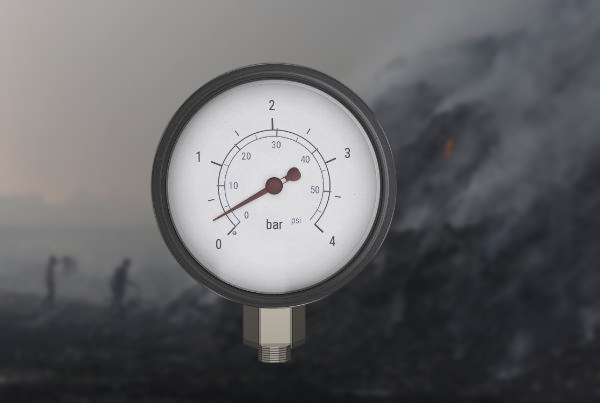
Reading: 0.25 bar
